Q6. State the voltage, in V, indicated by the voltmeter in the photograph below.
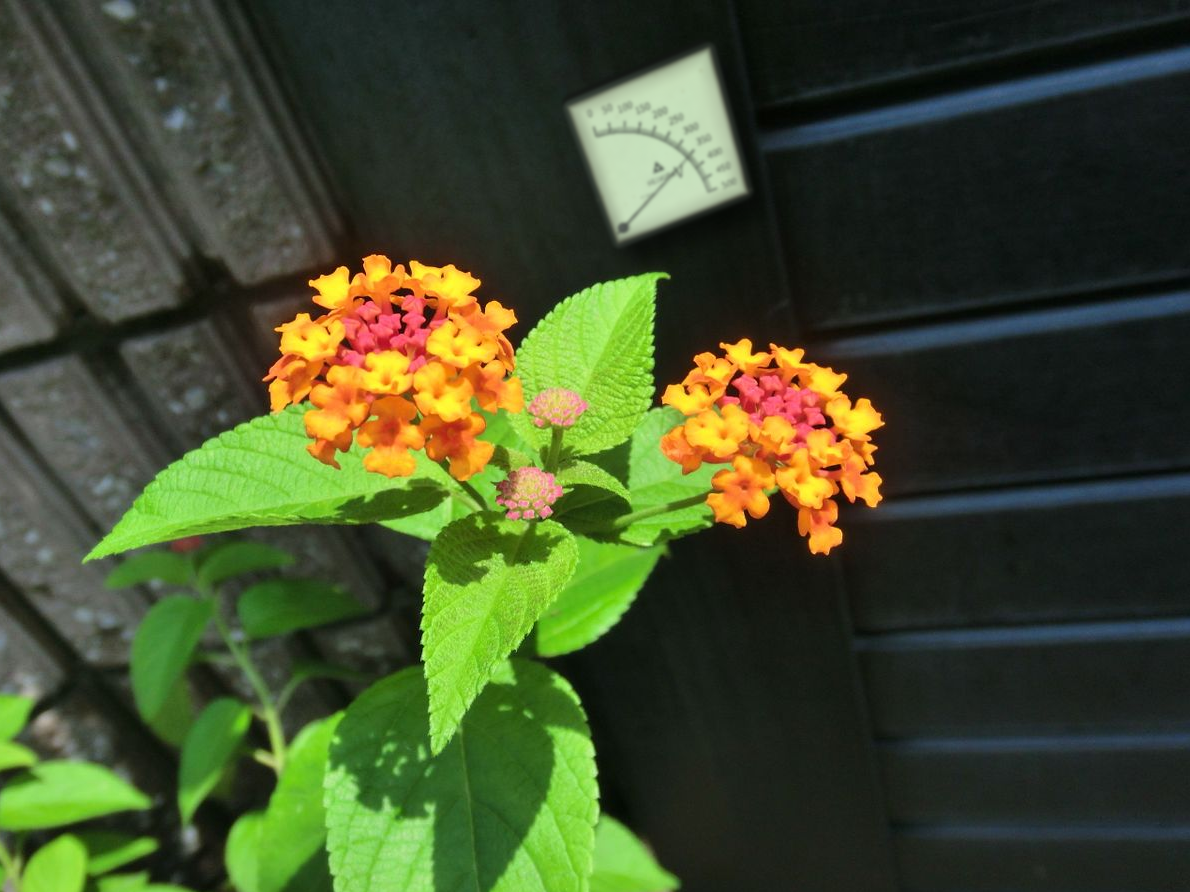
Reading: 350 V
